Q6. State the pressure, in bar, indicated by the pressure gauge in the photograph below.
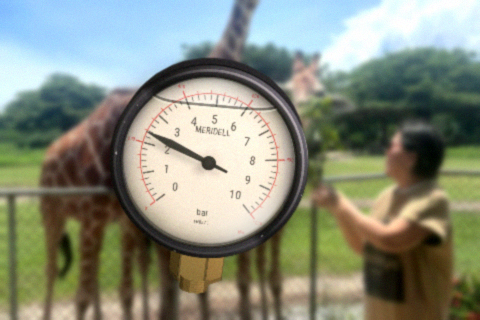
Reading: 2.4 bar
